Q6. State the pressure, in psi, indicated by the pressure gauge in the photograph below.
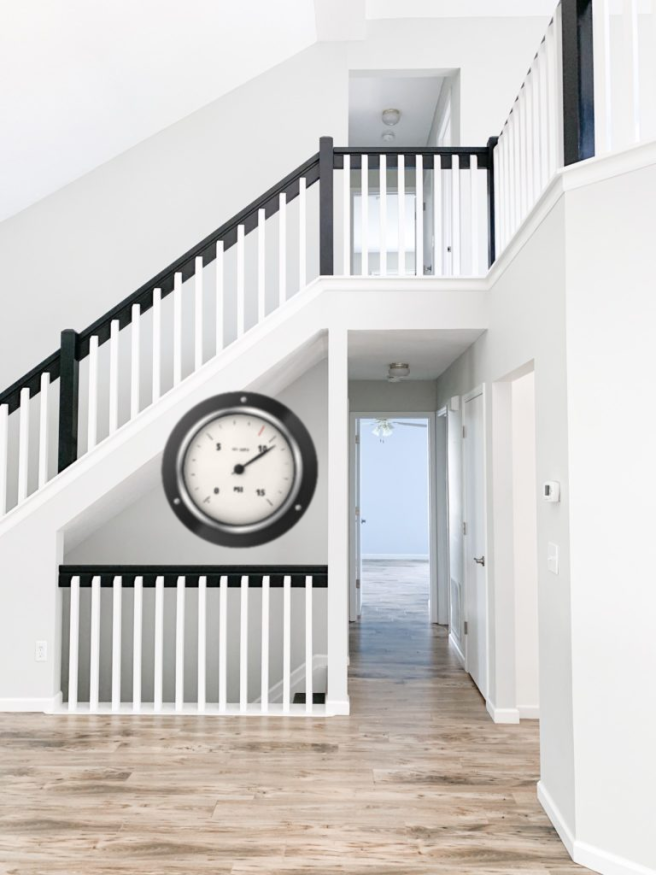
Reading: 10.5 psi
